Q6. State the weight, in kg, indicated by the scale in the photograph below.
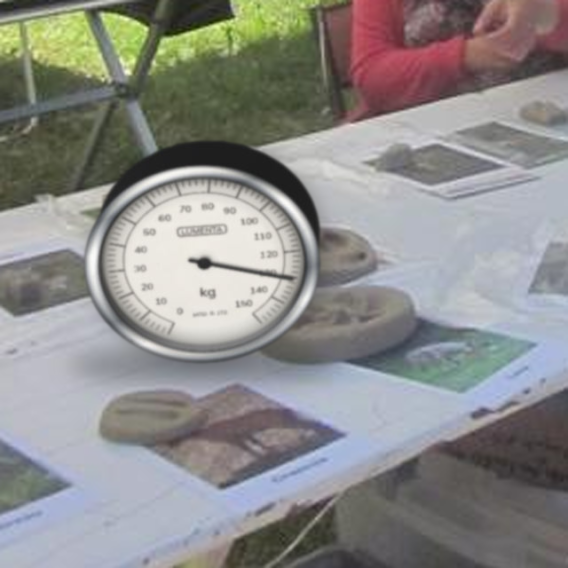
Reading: 130 kg
